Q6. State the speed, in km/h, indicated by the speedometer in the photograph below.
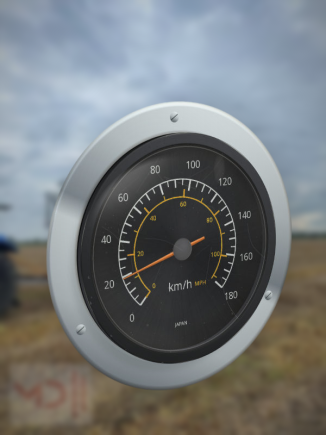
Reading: 20 km/h
